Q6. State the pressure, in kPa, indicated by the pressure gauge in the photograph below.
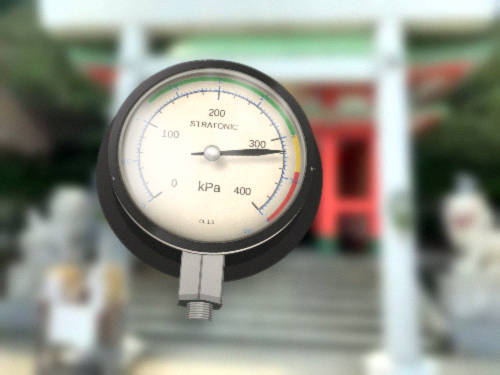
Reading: 320 kPa
